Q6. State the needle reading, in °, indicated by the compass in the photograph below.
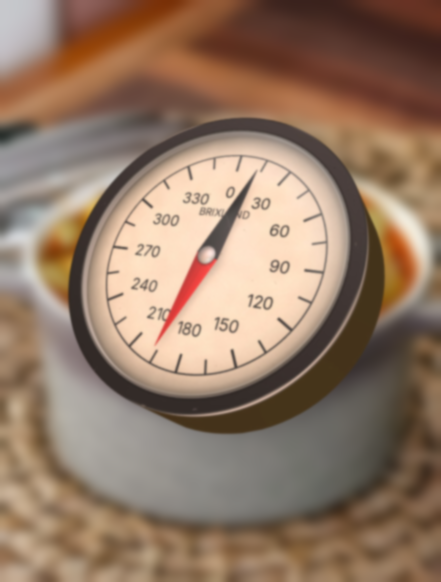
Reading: 195 °
